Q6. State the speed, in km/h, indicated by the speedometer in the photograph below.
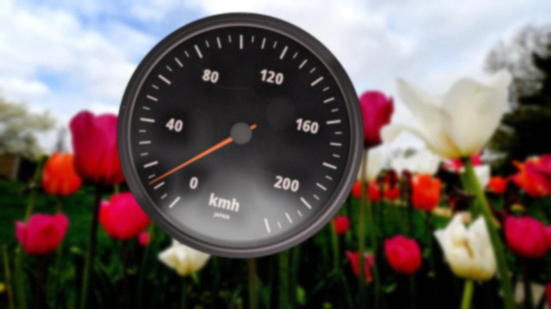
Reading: 12.5 km/h
